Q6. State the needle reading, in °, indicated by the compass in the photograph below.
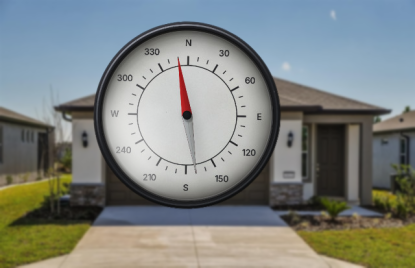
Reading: 350 °
